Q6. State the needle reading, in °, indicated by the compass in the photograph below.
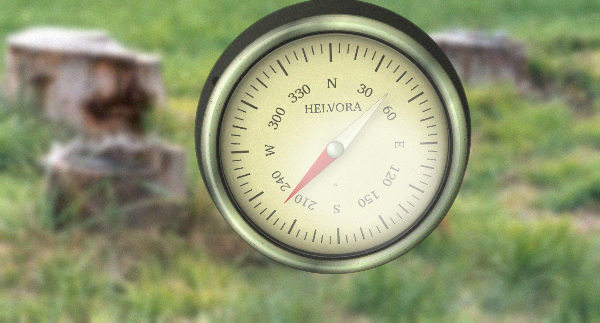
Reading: 225 °
